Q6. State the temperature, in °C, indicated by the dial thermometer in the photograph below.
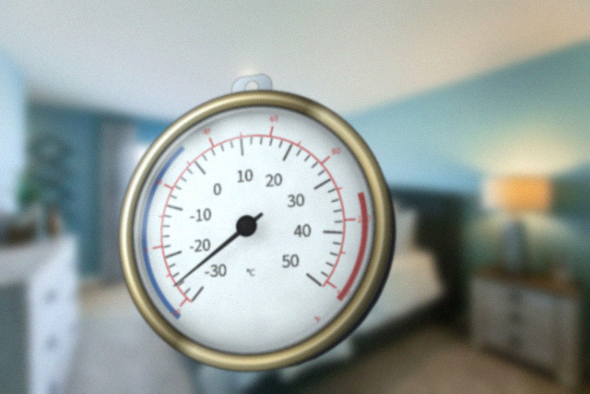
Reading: -26 °C
